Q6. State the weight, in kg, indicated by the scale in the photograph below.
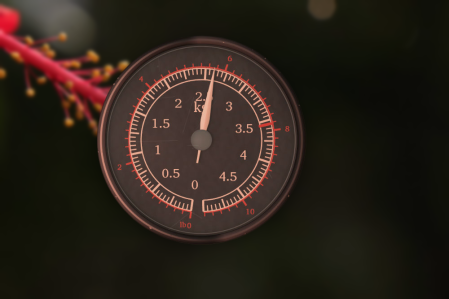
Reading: 2.6 kg
